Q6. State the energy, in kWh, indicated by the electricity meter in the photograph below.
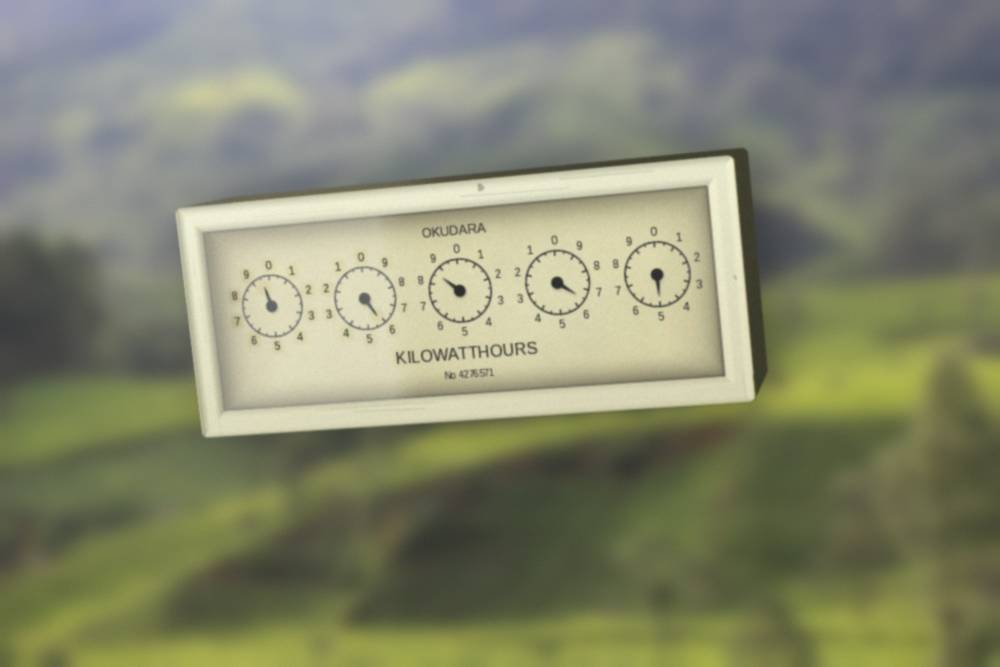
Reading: 95865 kWh
